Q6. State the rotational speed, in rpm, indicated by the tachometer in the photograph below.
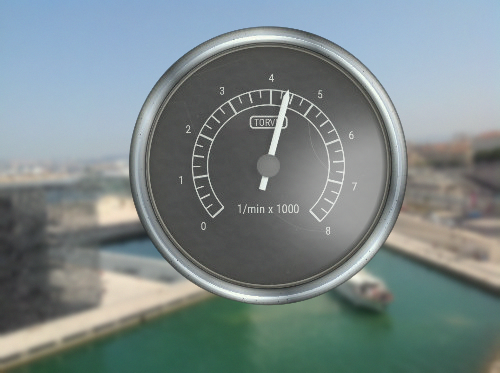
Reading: 4375 rpm
